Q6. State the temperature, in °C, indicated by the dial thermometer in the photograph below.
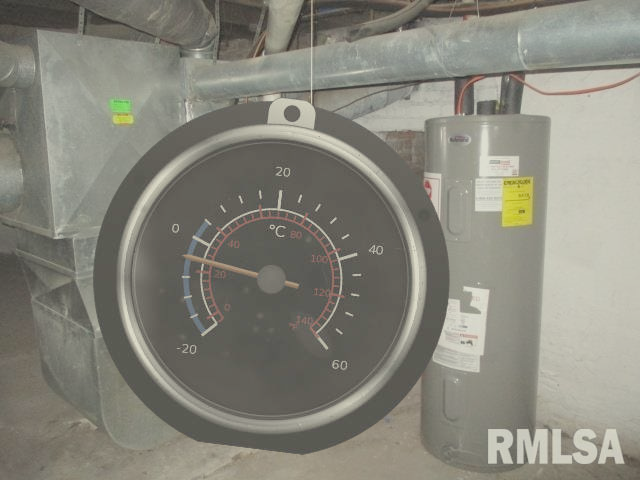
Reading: -4 °C
